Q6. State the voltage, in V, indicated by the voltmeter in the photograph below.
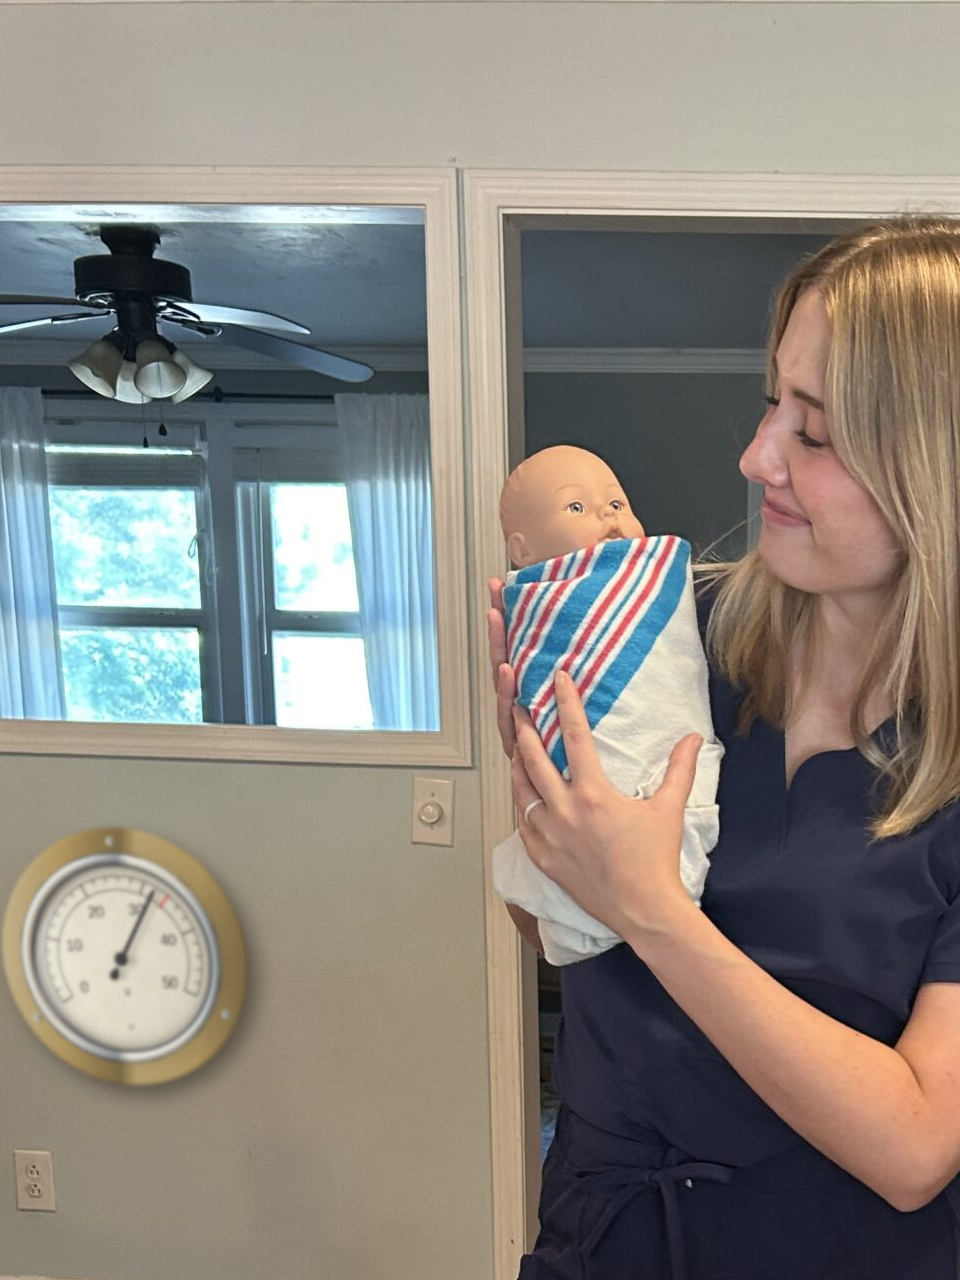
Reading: 32 V
